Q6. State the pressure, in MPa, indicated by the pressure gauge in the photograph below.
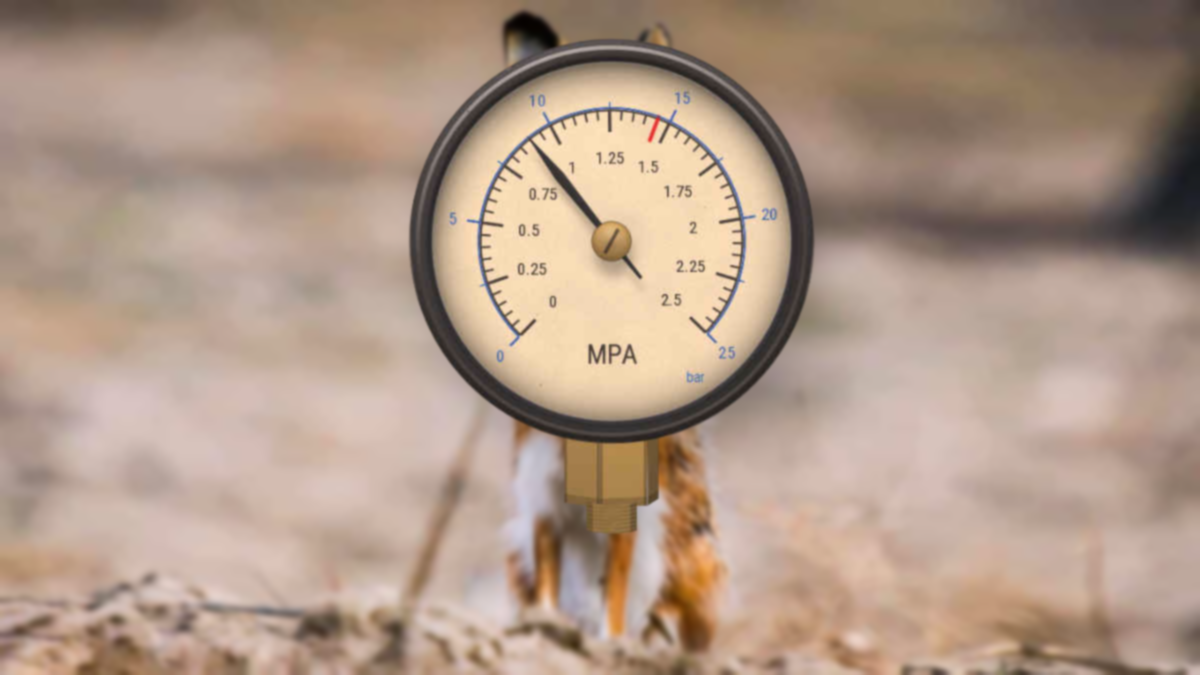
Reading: 0.9 MPa
